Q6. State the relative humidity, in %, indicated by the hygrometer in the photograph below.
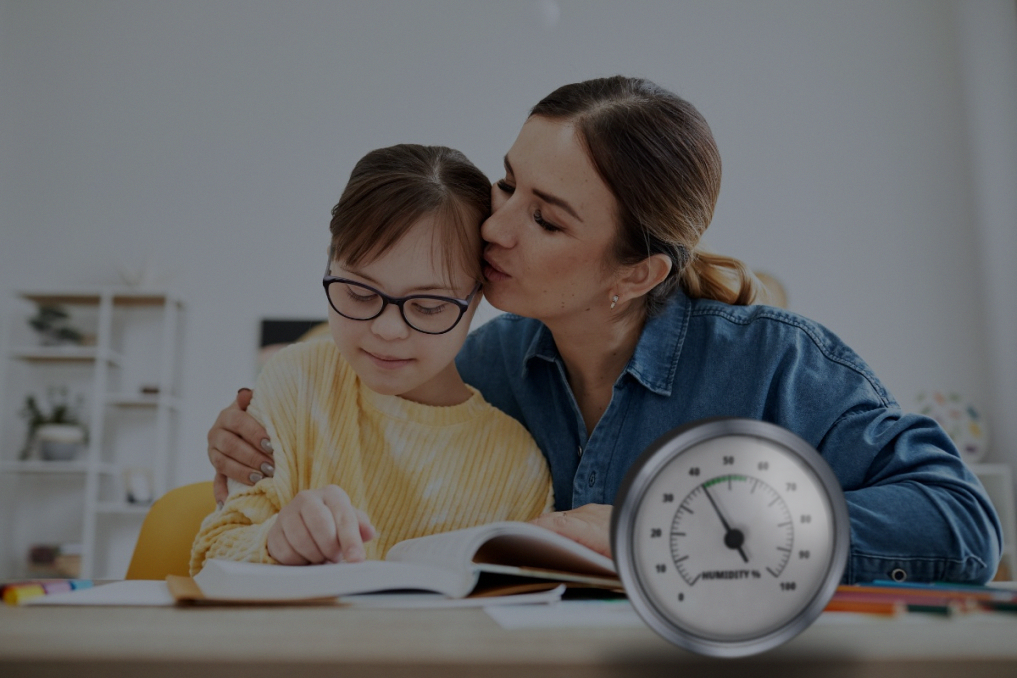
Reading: 40 %
